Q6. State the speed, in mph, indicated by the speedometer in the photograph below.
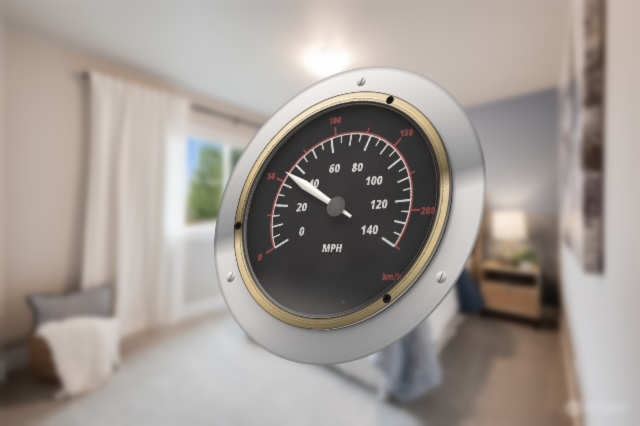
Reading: 35 mph
